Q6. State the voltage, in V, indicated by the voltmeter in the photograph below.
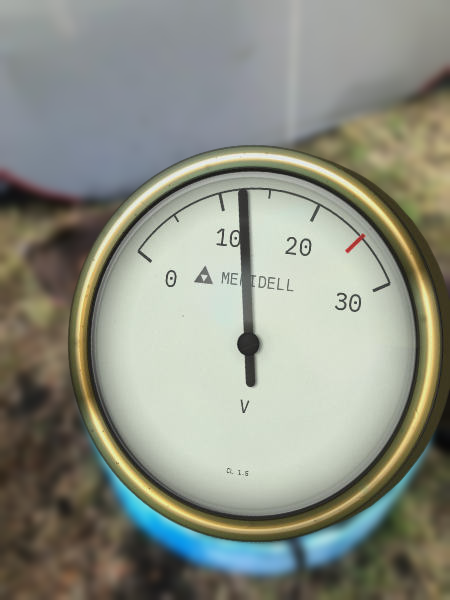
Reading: 12.5 V
